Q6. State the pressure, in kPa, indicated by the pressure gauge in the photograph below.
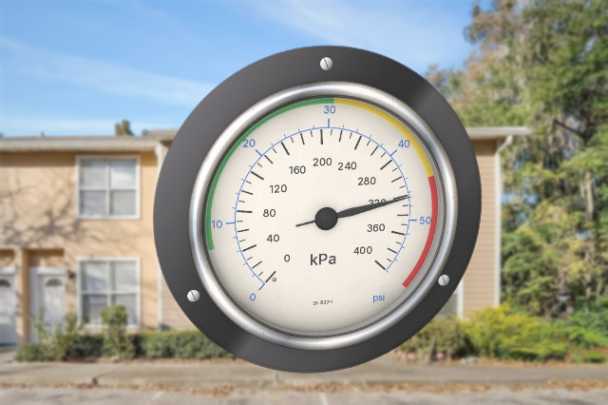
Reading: 320 kPa
